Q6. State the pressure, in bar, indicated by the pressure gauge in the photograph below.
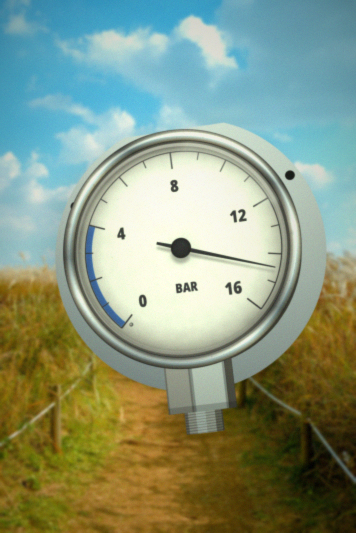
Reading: 14.5 bar
